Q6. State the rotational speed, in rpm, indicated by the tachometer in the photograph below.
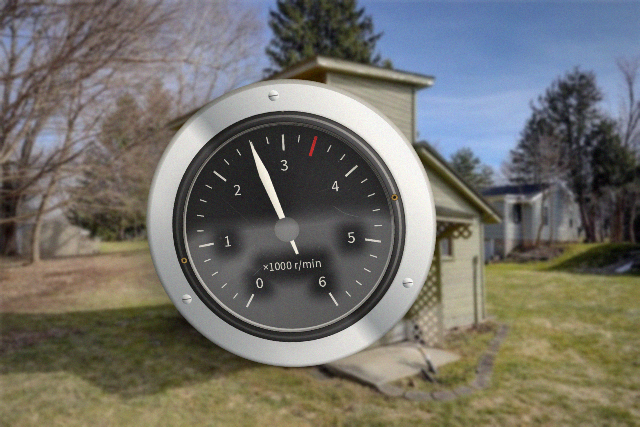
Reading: 2600 rpm
